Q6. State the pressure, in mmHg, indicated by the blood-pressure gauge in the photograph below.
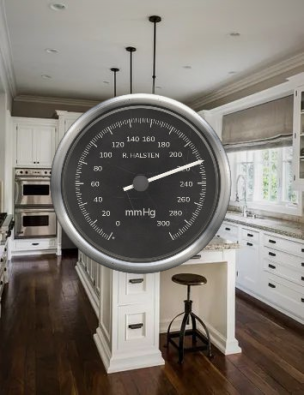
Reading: 220 mmHg
